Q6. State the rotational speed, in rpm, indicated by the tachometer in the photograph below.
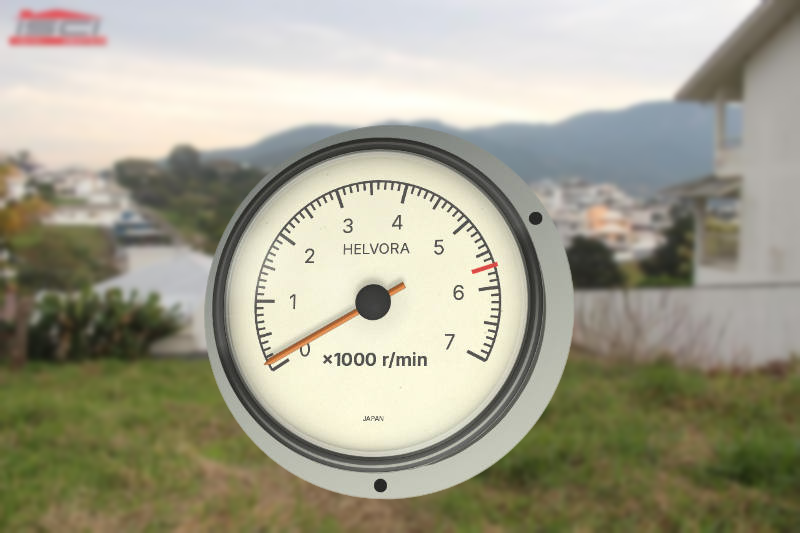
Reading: 100 rpm
